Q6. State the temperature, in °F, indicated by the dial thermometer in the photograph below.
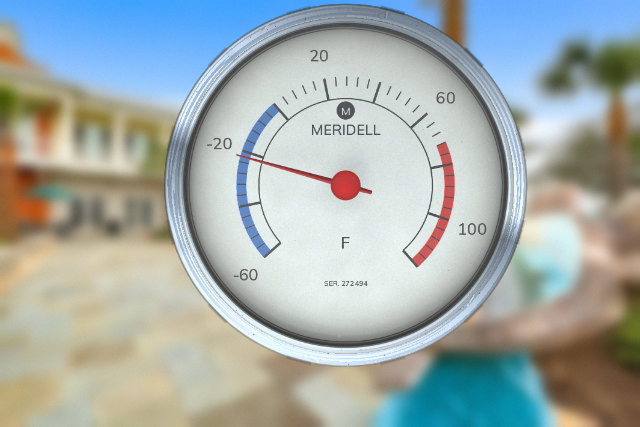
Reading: -22 °F
